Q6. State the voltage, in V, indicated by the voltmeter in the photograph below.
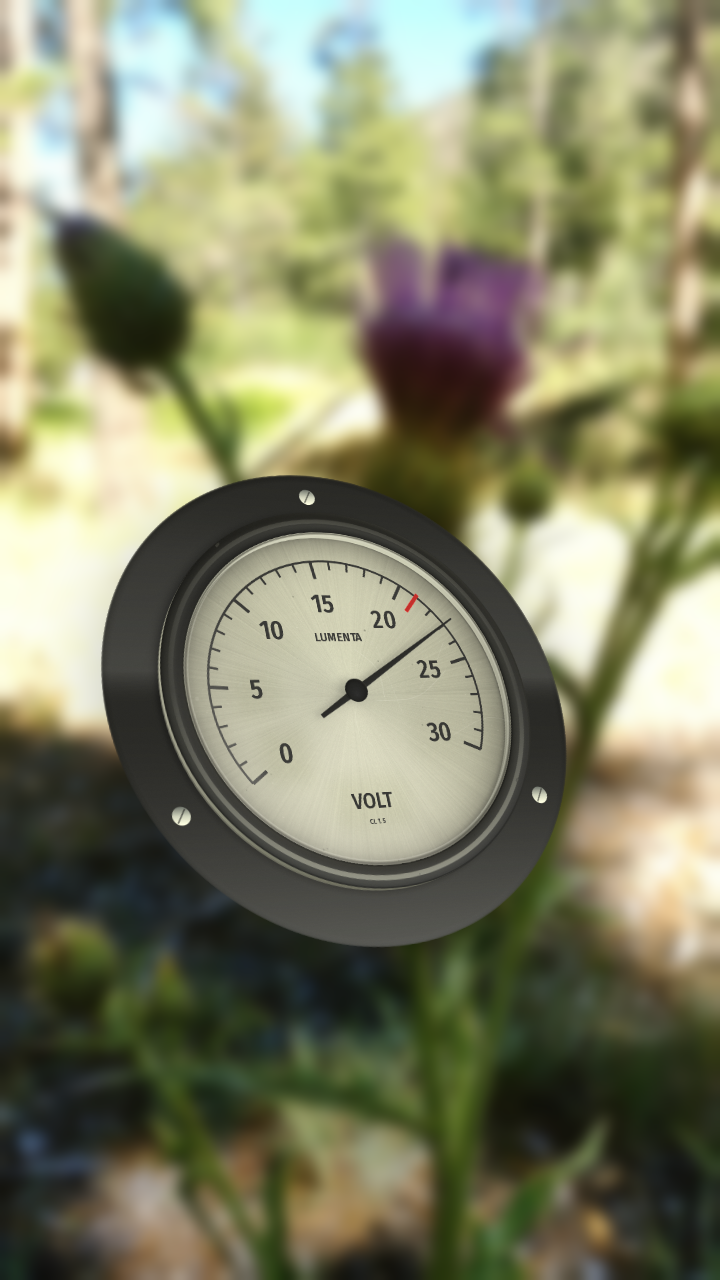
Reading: 23 V
